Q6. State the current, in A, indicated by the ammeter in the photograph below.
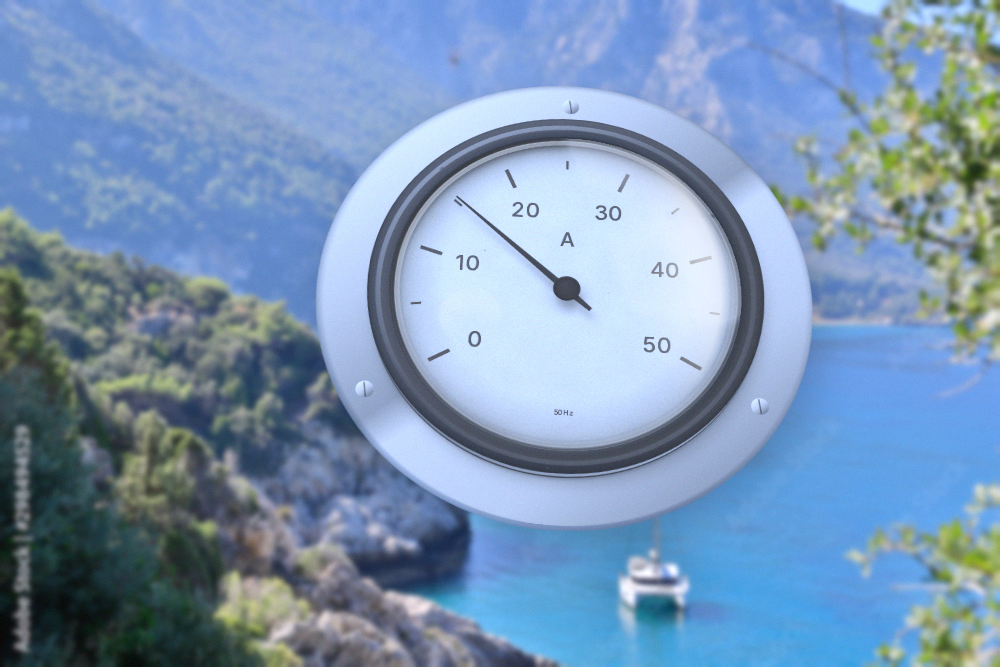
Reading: 15 A
